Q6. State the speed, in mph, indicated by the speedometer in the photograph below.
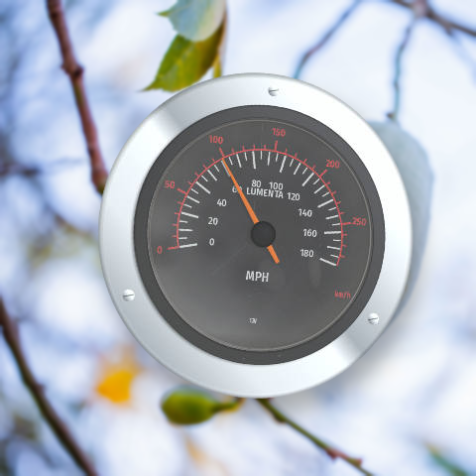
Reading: 60 mph
